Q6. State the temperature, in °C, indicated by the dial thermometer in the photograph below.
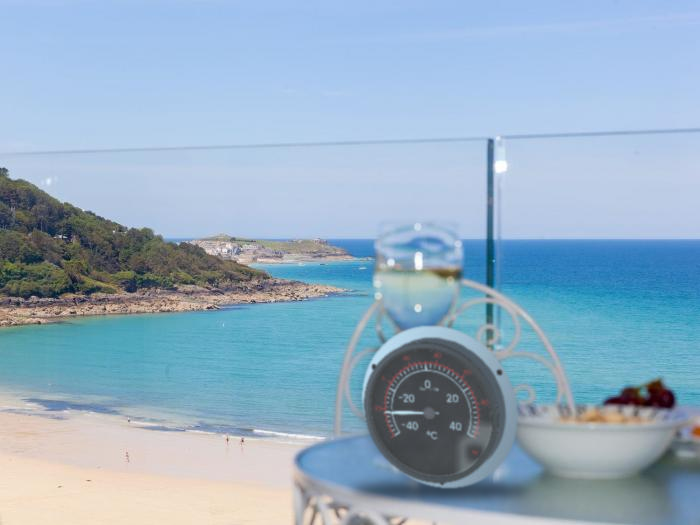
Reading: -30 °C
